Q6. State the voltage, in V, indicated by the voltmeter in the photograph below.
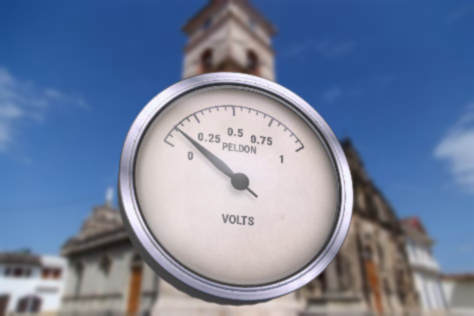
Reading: 0.1 V
